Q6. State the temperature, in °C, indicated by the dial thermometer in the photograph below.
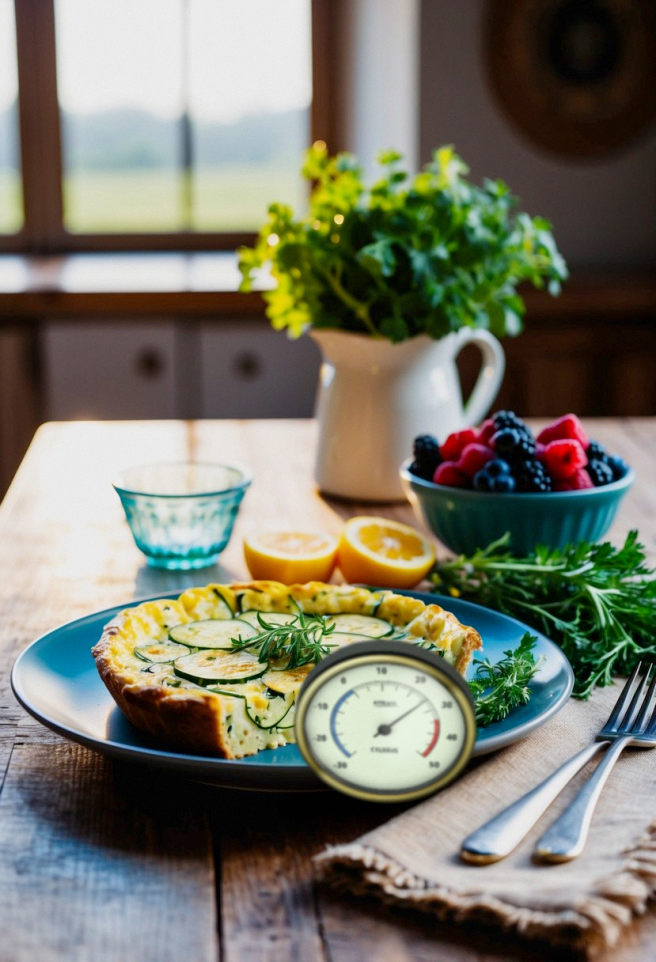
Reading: 25 °C
